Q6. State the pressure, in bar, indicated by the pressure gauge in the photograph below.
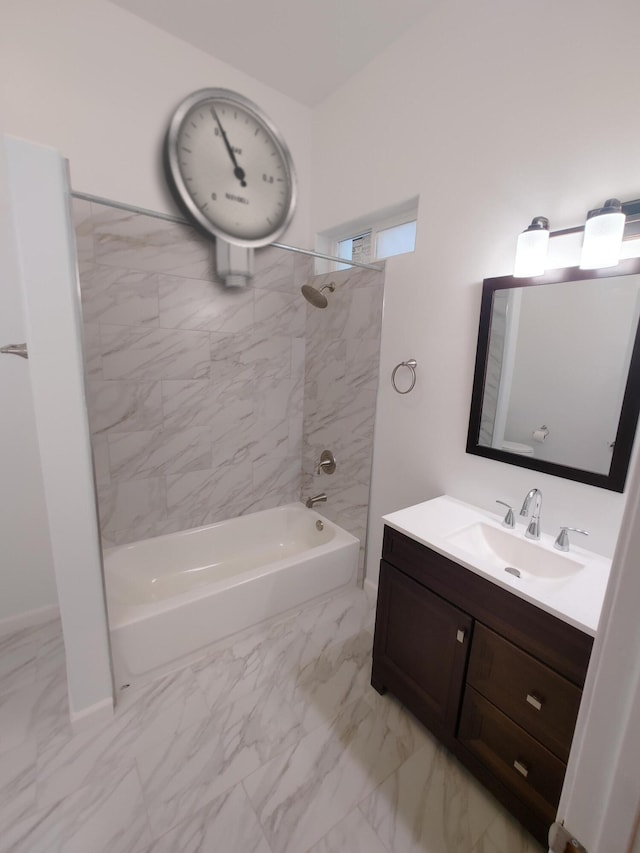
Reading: 0.4 bar
